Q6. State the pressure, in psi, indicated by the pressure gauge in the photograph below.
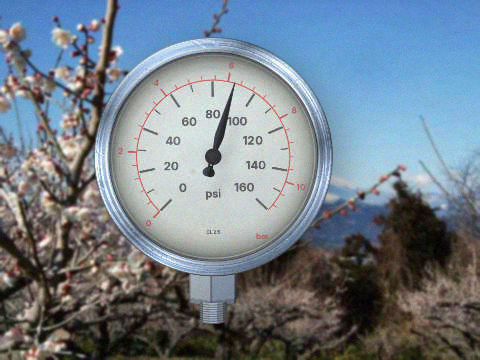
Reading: 90 psi
